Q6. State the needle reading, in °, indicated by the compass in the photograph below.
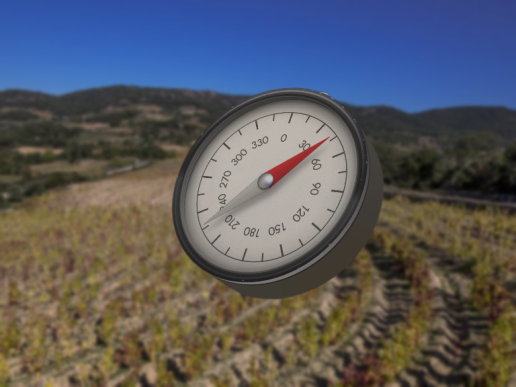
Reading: 45 °
